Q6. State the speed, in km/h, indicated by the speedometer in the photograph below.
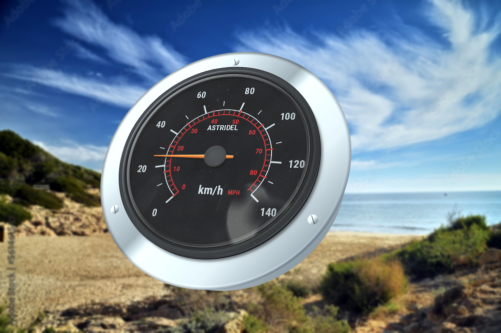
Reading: 25 km/h
